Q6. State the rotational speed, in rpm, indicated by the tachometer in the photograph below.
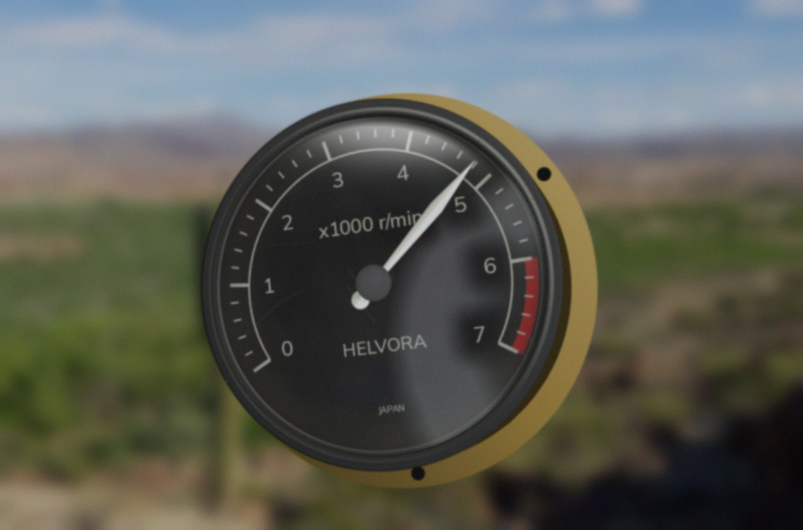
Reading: 4800 rpm
